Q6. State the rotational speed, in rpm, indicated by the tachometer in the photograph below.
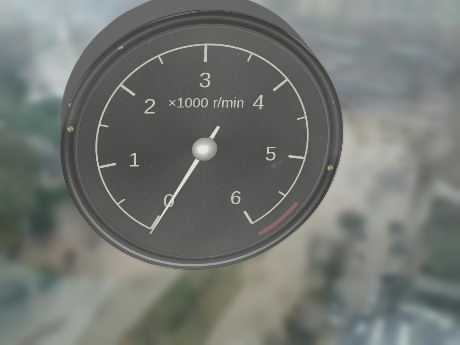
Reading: 0 rpm
